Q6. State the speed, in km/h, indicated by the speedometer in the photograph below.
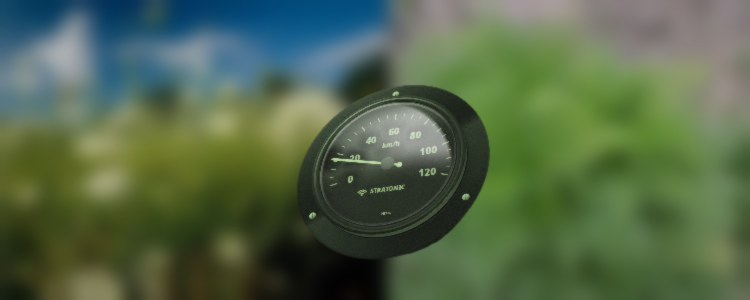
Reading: 15 km/h
